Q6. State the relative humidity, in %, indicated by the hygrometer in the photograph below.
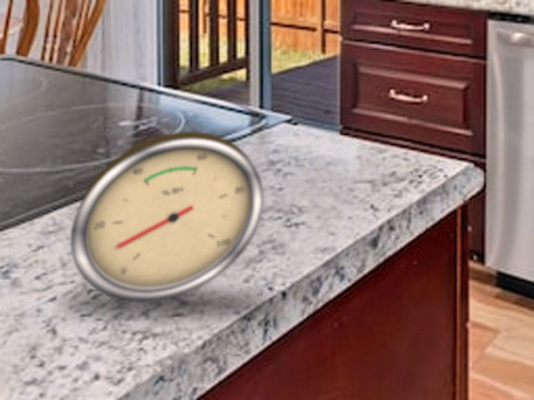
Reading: 10 %
